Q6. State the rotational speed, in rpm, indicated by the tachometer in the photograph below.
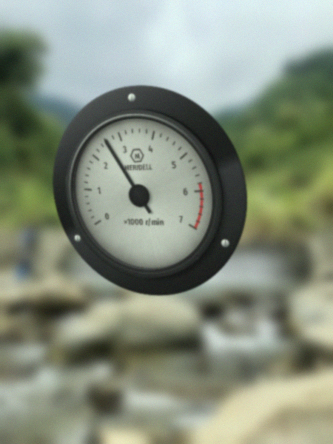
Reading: 2600 rpm
